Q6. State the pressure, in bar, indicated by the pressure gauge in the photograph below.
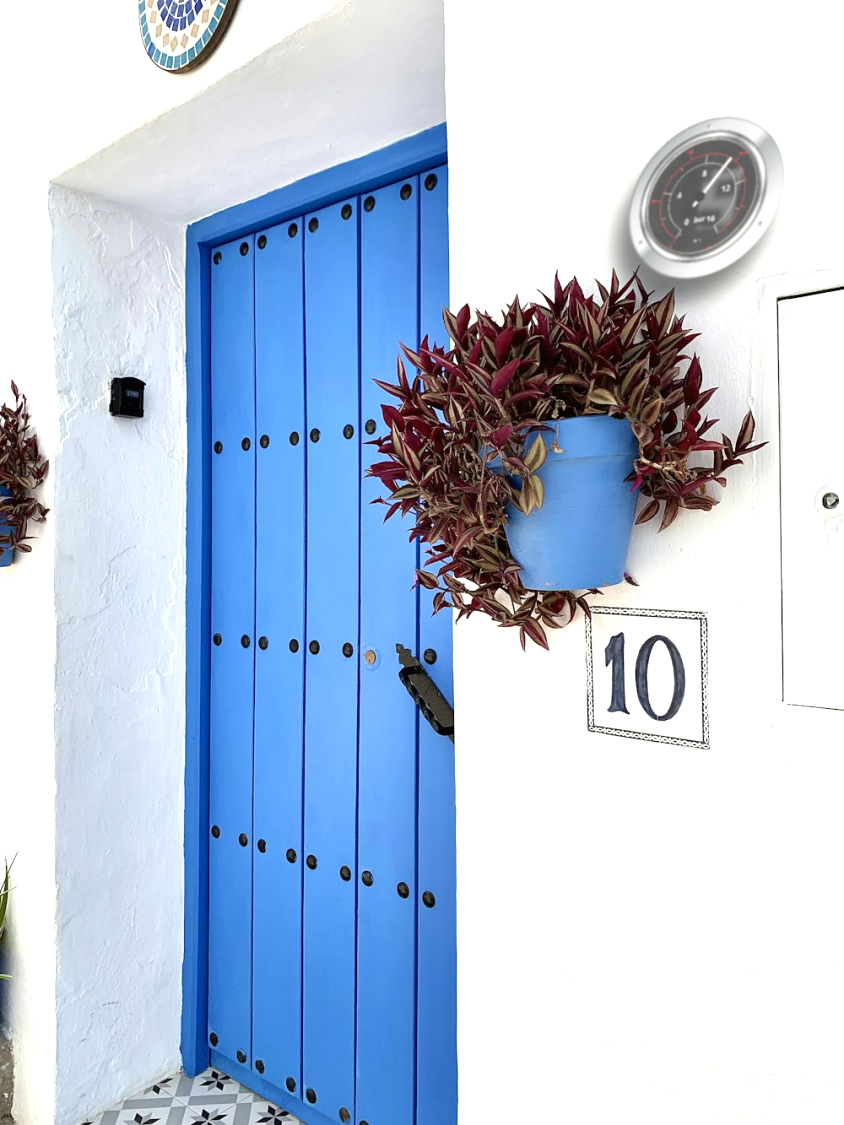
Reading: 10 bar
